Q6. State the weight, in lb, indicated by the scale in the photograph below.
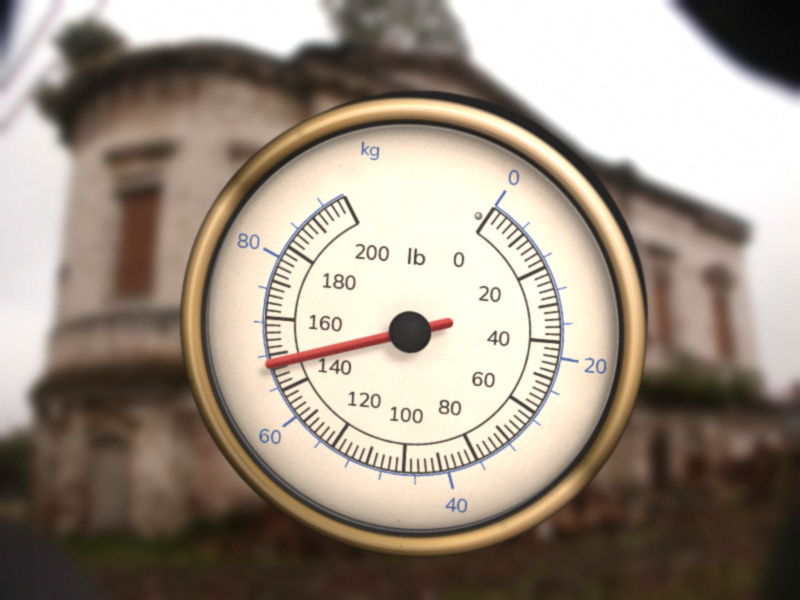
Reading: 148 lb
